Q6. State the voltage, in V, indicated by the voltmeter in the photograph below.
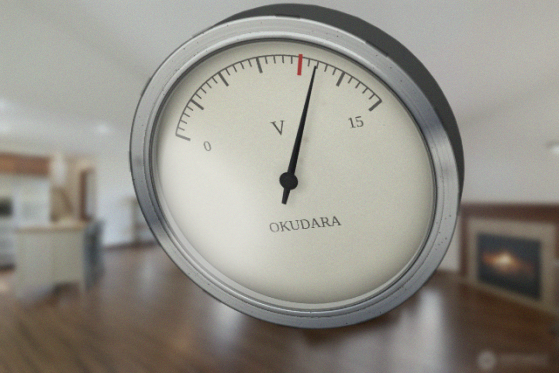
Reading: 11 V
